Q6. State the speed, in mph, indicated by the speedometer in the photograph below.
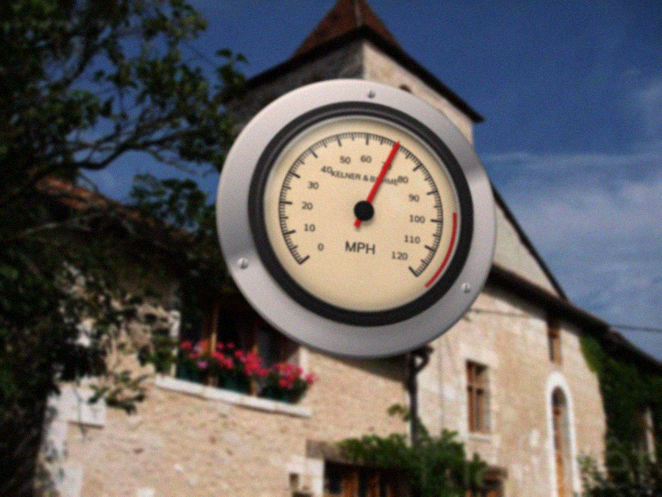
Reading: 70 mph
